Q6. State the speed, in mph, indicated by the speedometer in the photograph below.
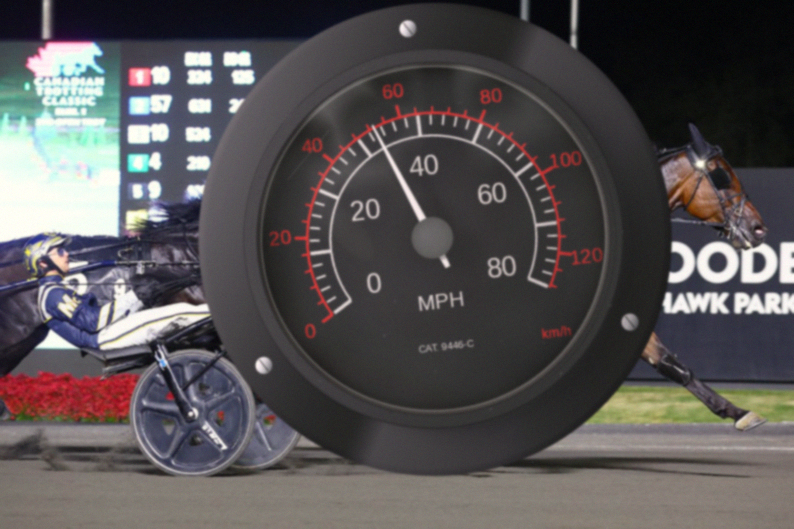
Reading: 33 mph
